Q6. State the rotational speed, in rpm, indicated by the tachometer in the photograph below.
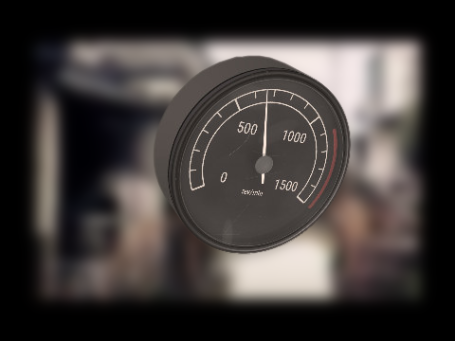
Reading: 650 rpm
